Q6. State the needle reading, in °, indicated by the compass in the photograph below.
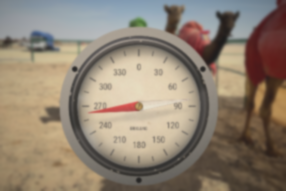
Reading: 262.5 °
